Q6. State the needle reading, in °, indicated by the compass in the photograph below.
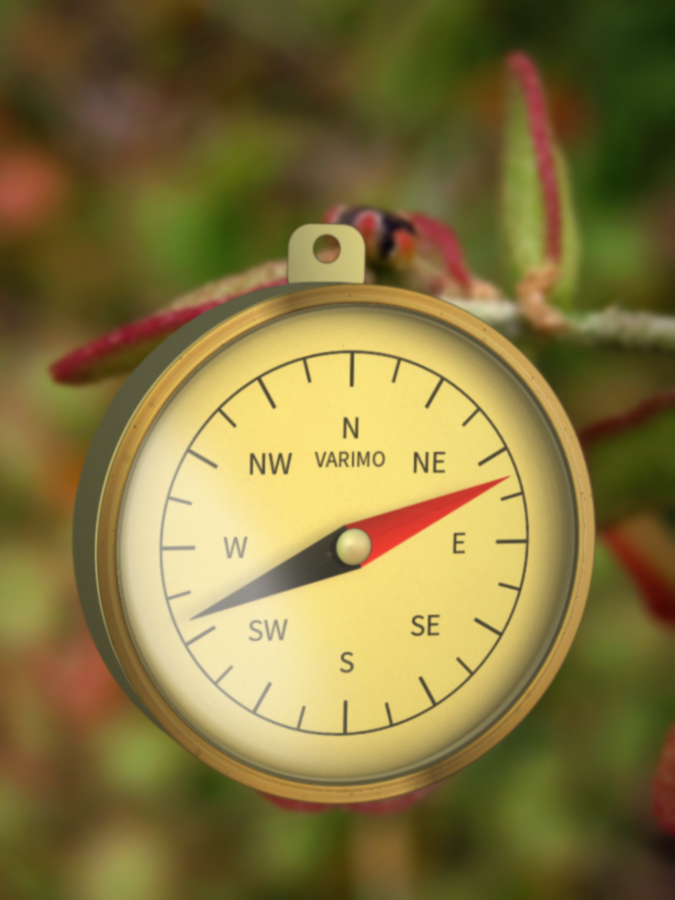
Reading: 67.5 °
